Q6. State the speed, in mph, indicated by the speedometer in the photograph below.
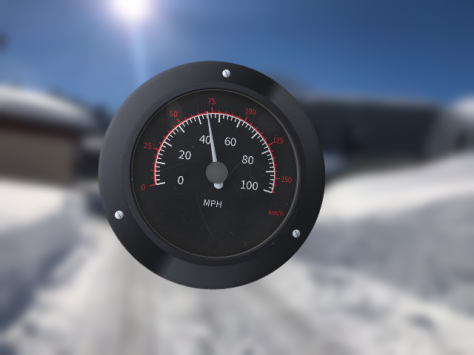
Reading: 44 mph
